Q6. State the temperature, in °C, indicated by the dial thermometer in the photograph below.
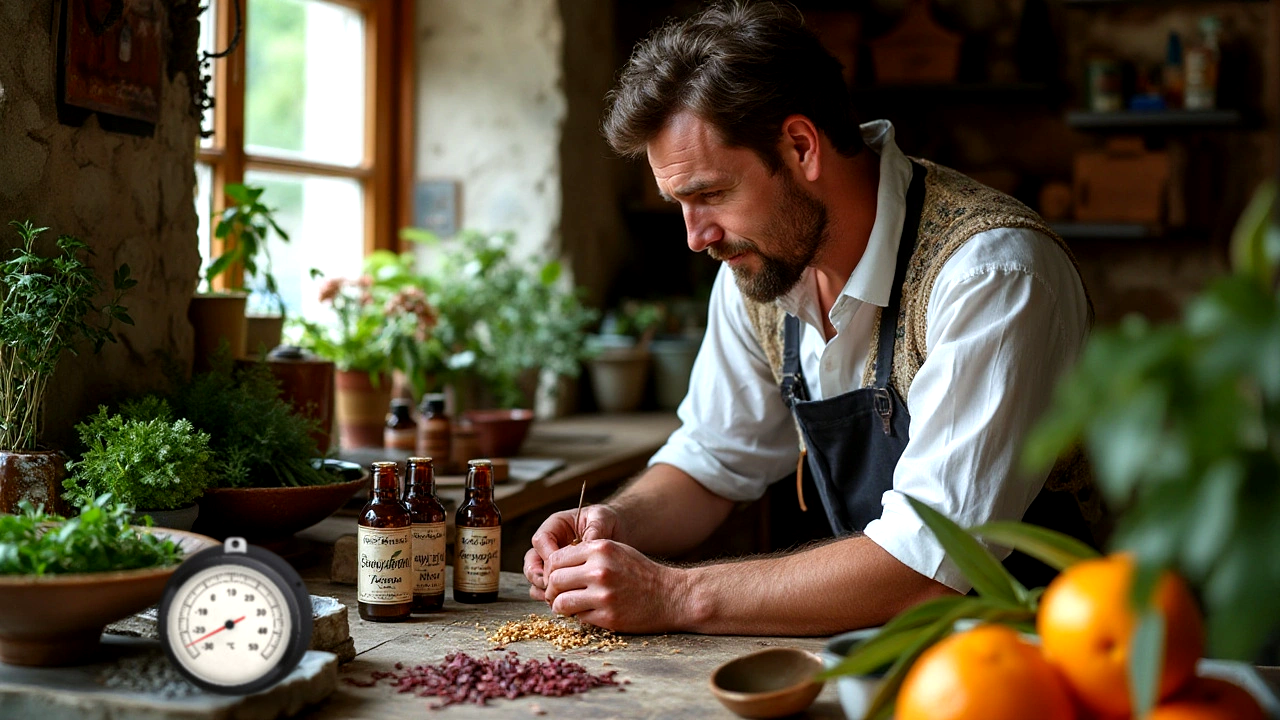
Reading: -25 °C
